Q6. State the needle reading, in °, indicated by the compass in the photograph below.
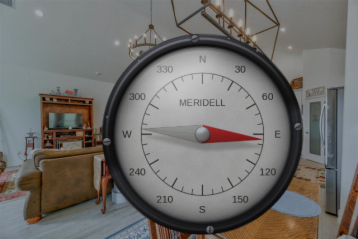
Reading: 95 °
